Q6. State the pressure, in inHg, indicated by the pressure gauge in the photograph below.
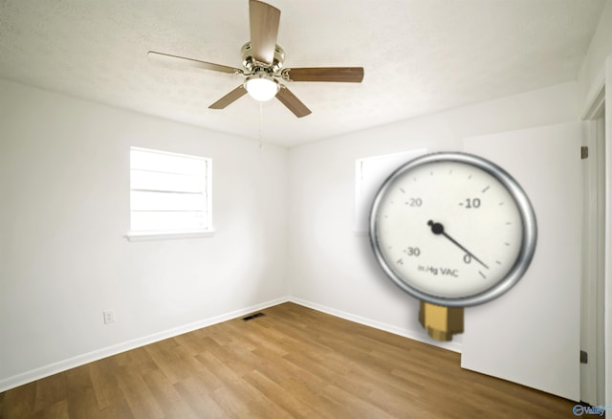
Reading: -1 inHg
